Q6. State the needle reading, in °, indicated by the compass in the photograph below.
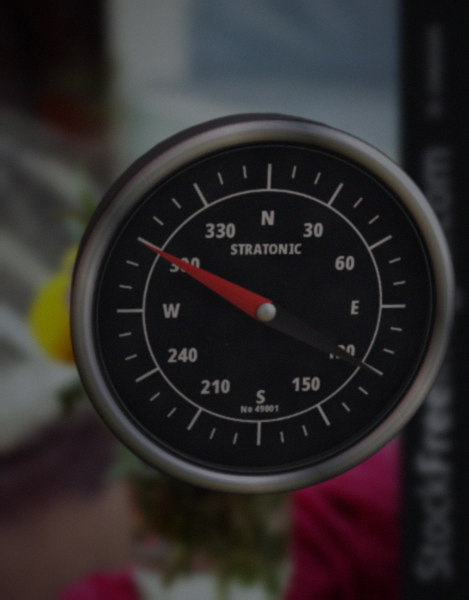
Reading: 300 °
